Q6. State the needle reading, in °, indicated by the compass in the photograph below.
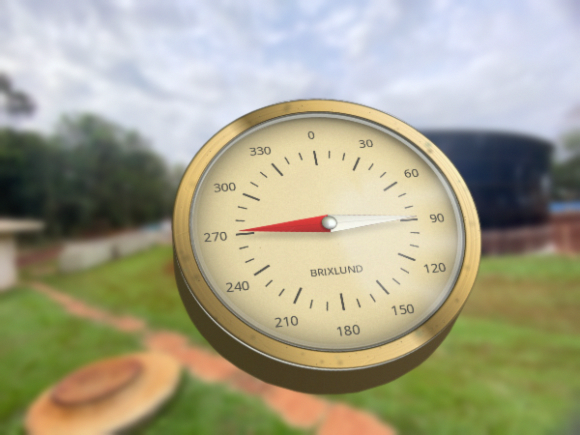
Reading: 270 °
